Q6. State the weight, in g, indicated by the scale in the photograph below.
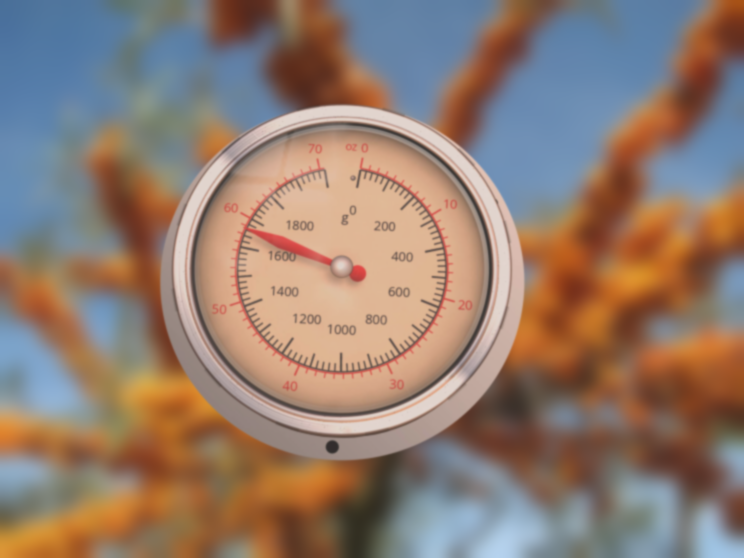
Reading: 1660 g
